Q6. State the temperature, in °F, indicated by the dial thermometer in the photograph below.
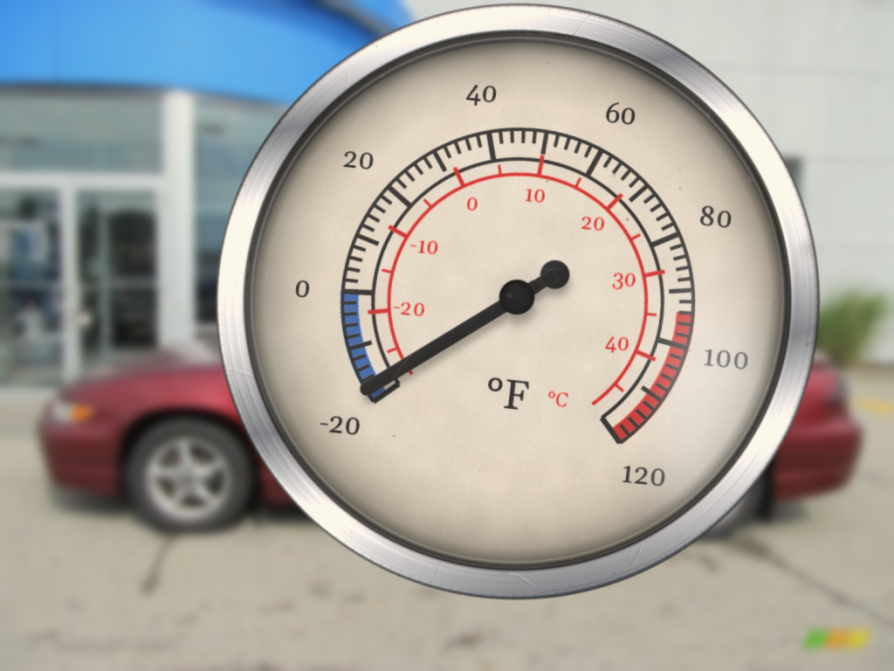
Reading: -18 °F
